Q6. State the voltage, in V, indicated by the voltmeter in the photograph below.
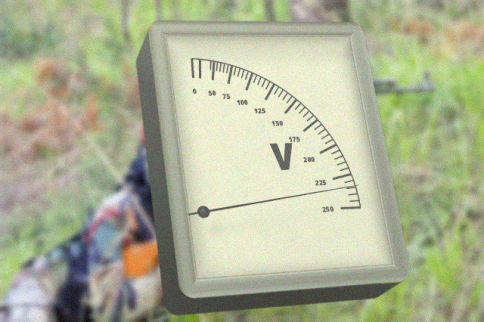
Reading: 235 V
